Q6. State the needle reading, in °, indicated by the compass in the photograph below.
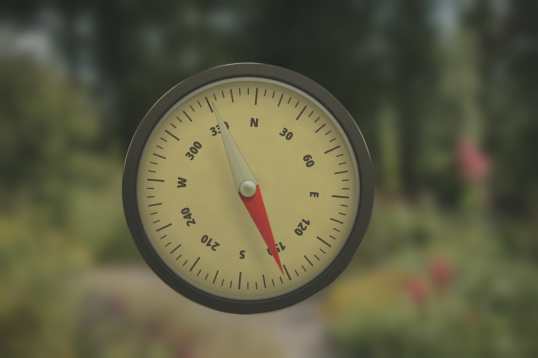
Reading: 152.5 °
